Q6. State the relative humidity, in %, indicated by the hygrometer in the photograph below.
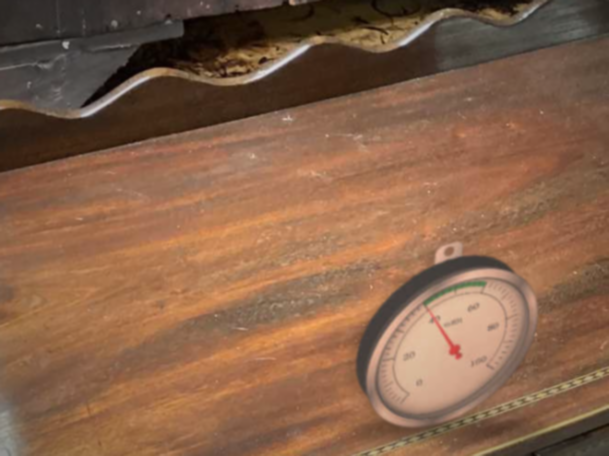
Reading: 40 %
